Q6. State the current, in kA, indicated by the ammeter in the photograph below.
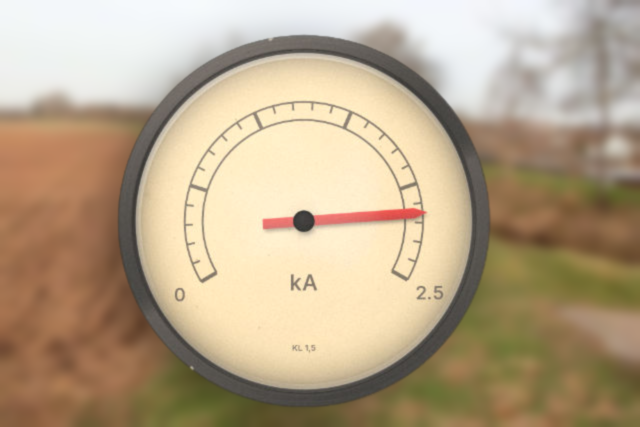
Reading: 2.15 kA
